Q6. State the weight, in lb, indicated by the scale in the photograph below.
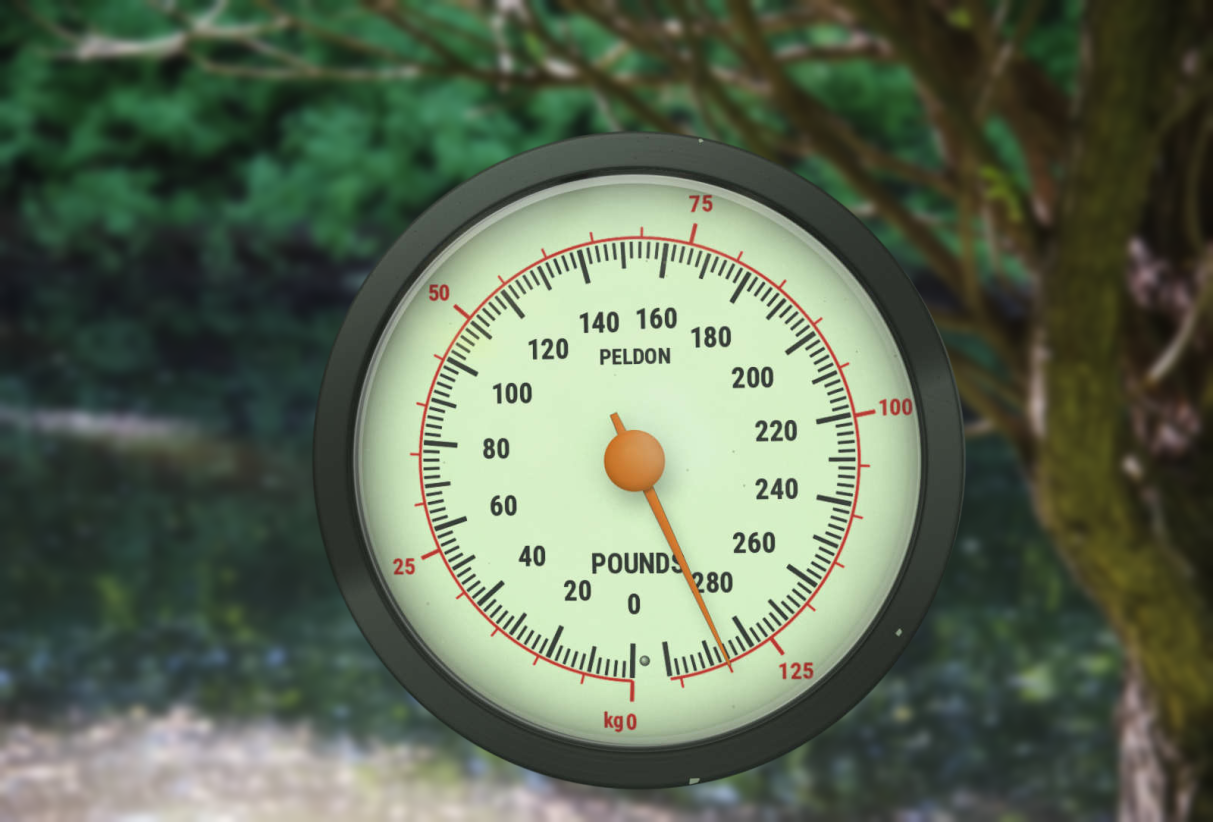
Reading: 286 lb
